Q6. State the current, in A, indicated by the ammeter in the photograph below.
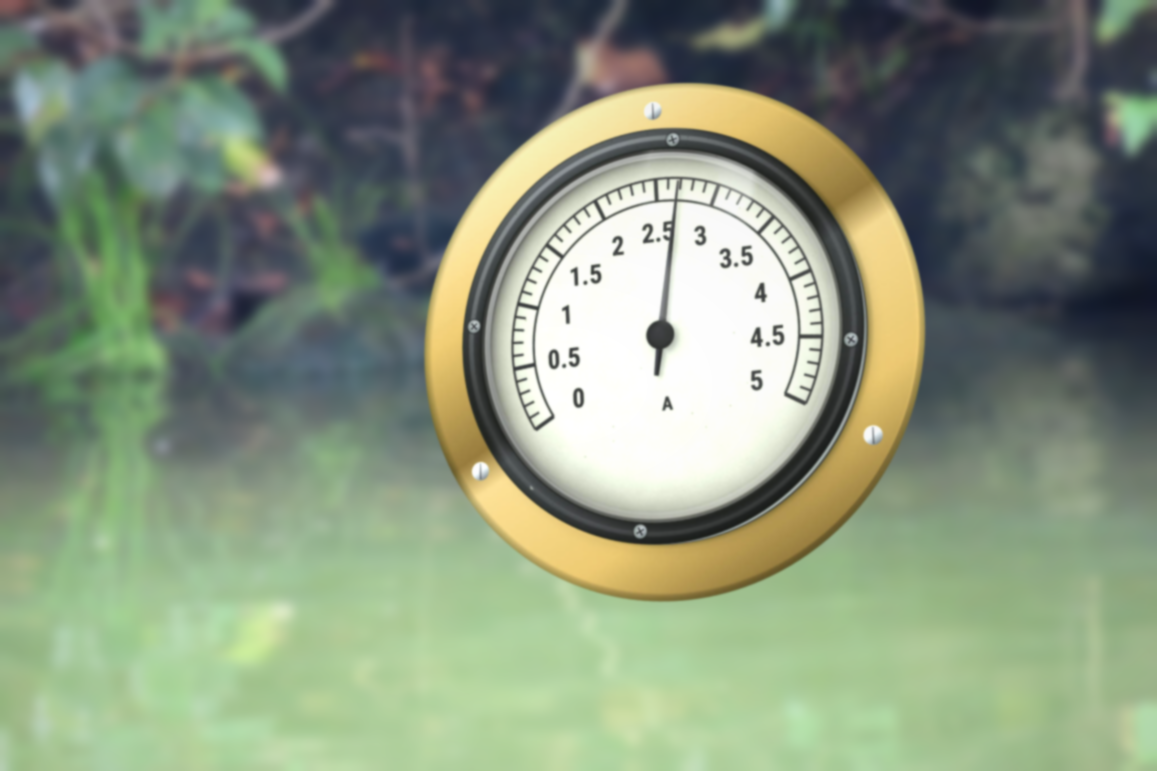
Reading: 2.7 A
